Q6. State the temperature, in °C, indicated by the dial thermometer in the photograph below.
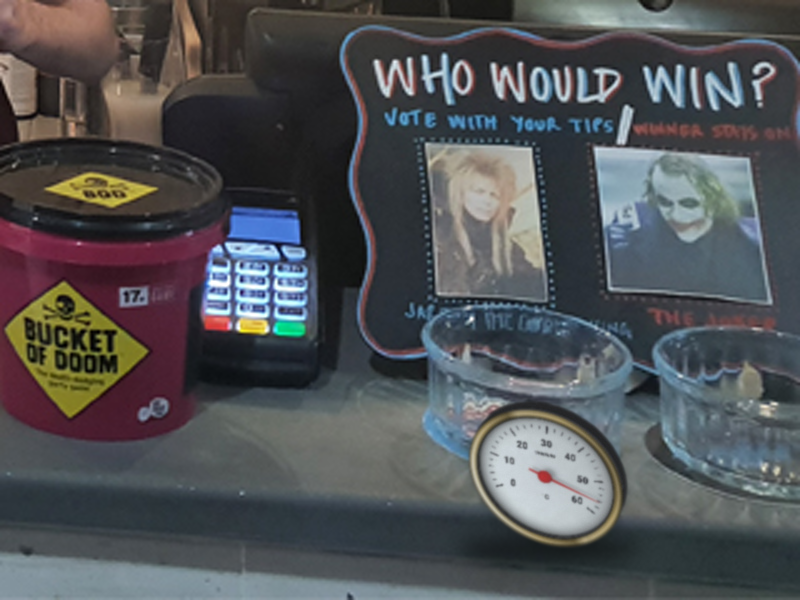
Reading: 56 °C
